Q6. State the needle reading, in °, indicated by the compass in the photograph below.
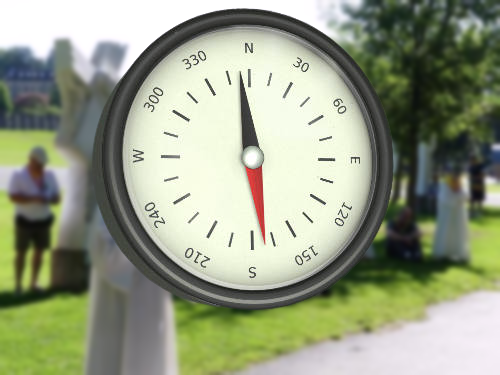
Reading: 172.5 °
